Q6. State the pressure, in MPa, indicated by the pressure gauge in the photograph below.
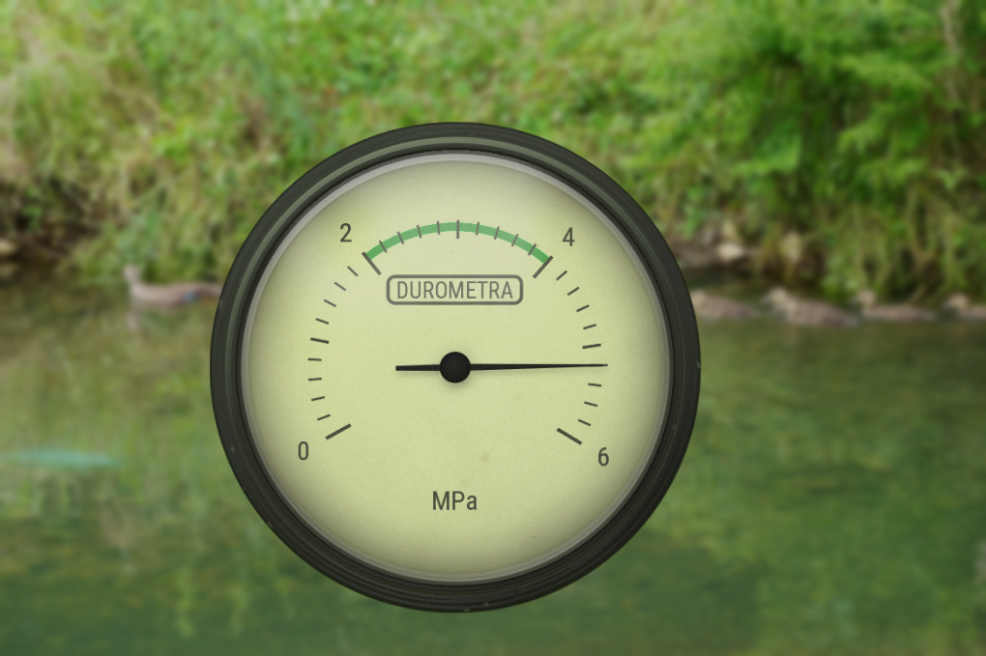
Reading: 5.2 MPa
